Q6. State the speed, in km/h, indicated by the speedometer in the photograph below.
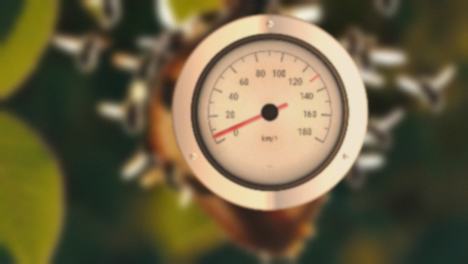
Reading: 5 km/h
